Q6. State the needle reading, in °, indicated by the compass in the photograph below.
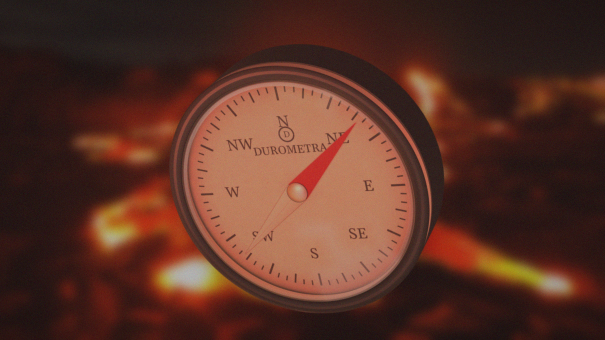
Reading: 47.5 °
